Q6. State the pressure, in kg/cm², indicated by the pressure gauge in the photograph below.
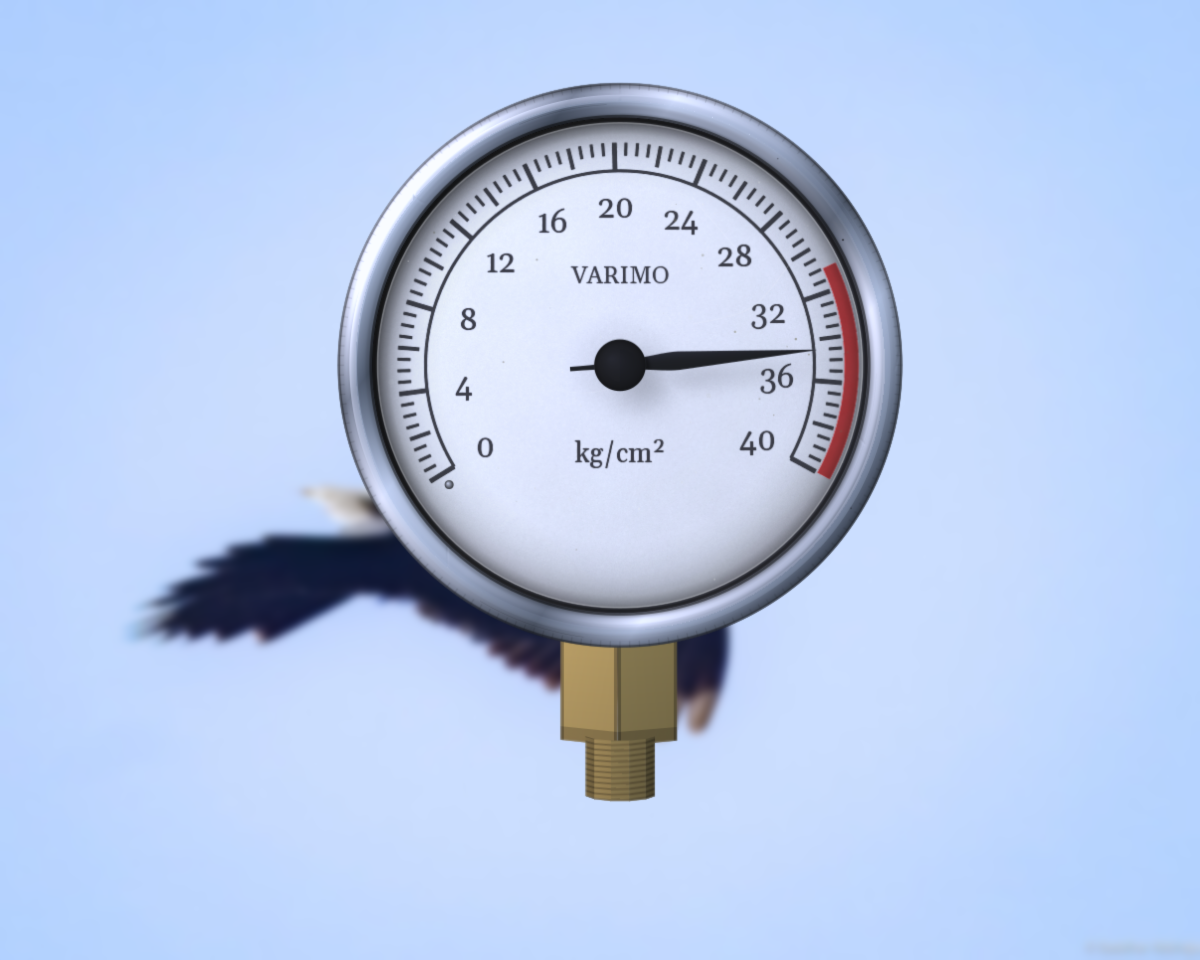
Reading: 34.5 kg/cm²
